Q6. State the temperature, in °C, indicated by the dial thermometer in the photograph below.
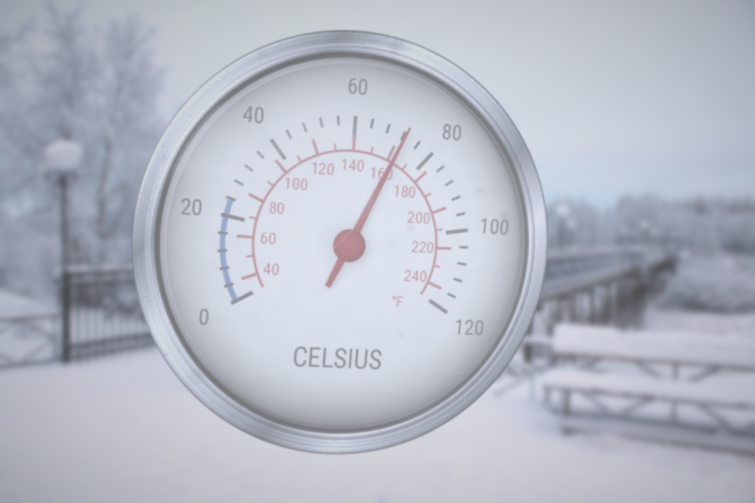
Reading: 72 °C
